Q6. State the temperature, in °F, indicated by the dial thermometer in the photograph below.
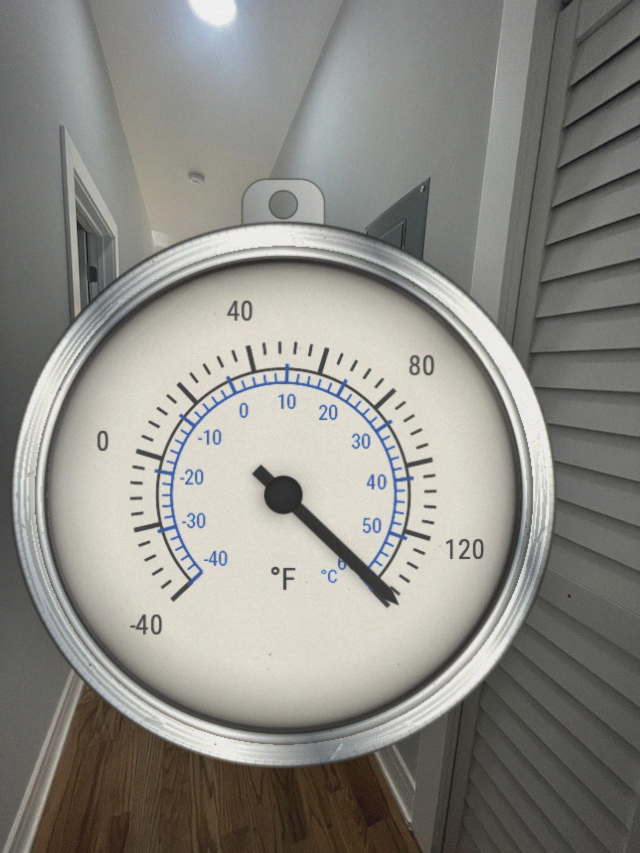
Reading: 138 °F
